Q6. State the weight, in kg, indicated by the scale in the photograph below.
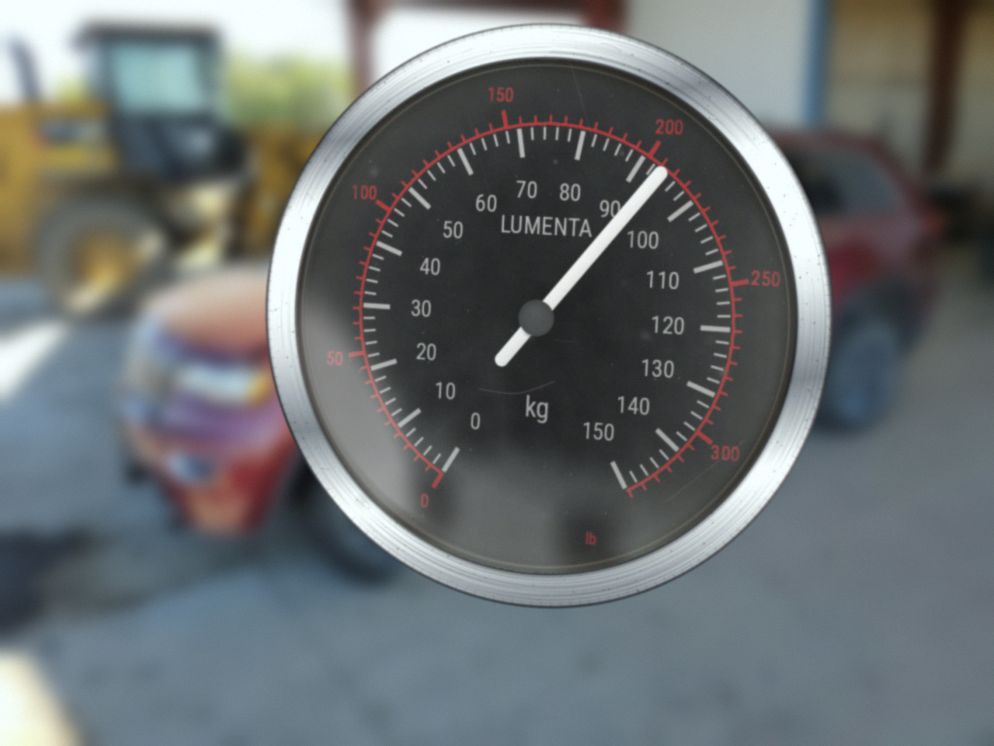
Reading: 94 kg
